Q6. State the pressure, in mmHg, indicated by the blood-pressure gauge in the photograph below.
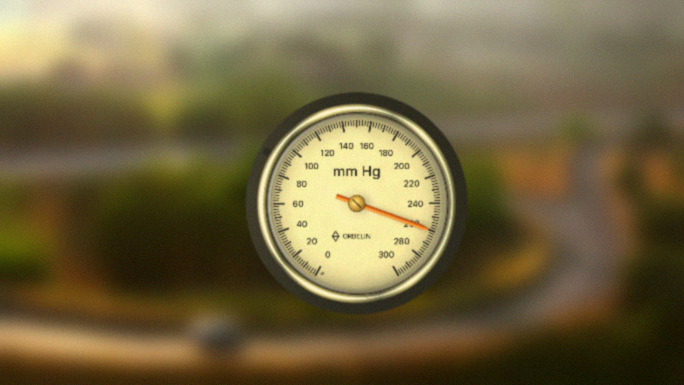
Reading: 260 mmHg
